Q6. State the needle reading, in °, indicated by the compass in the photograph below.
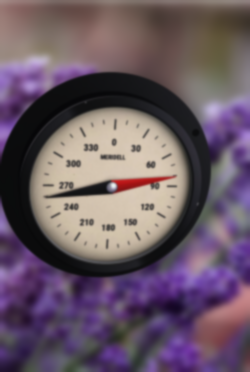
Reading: 80 °
